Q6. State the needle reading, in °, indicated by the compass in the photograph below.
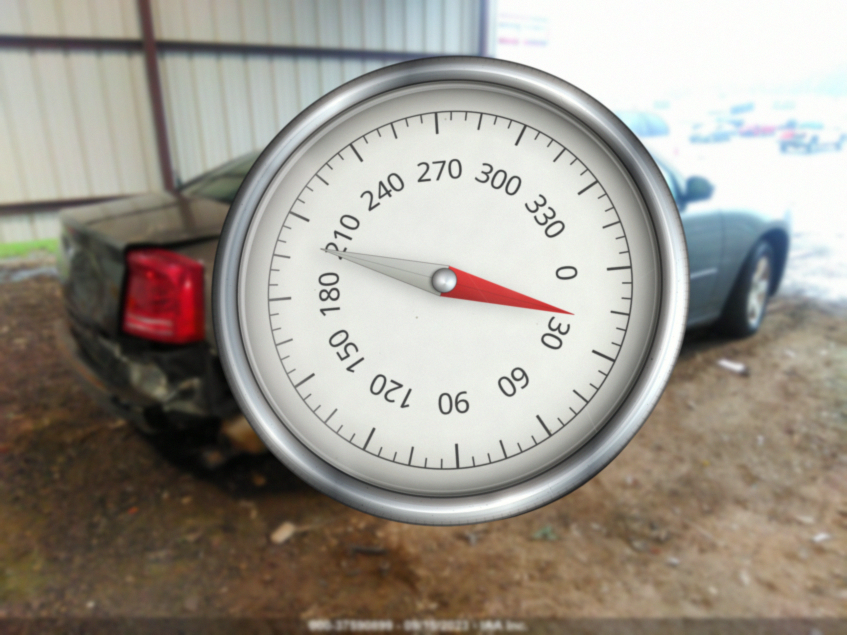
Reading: 20 °
